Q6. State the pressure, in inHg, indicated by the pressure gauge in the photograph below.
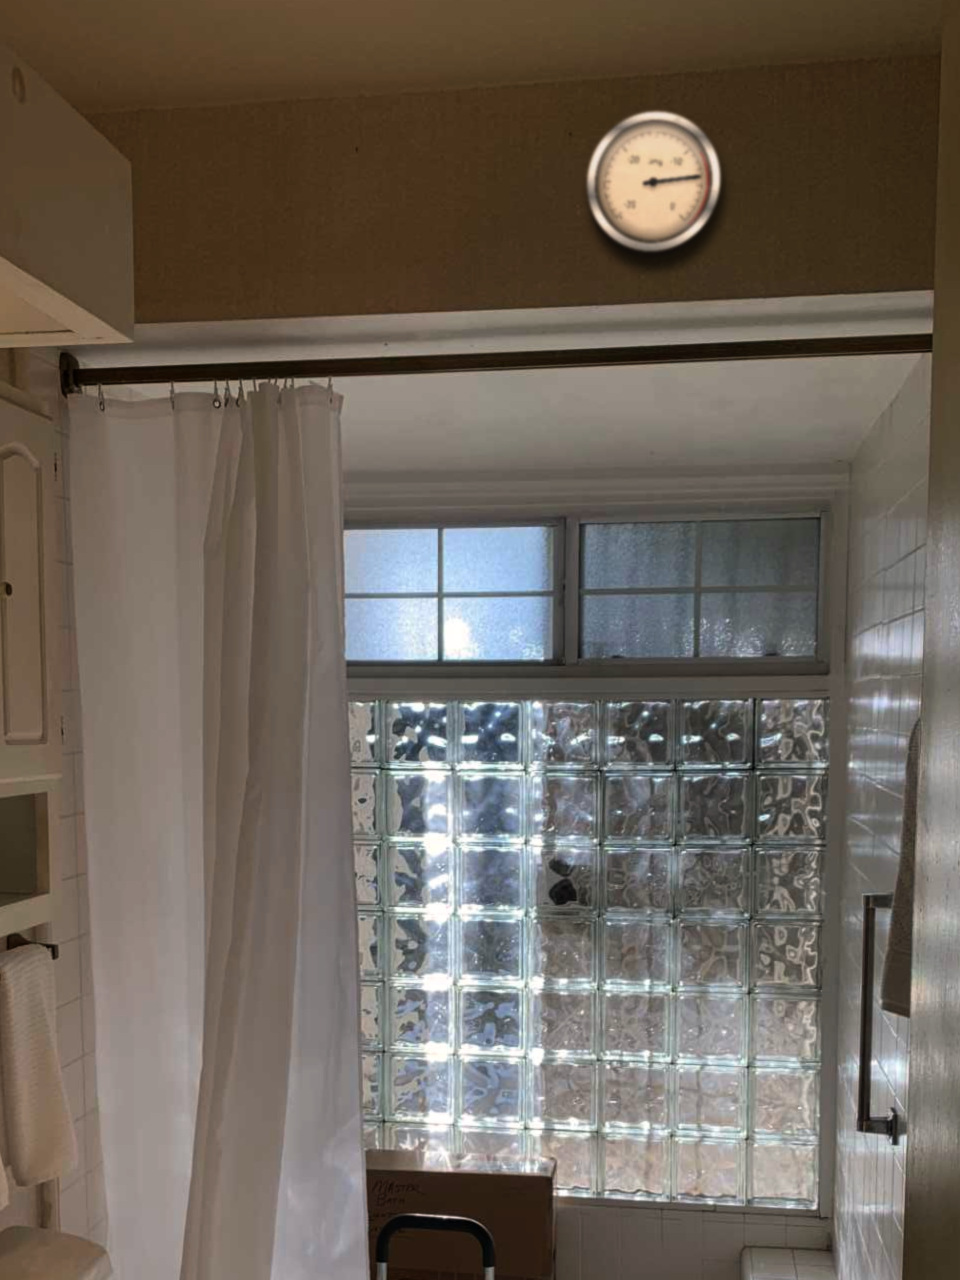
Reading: -6 inHg
